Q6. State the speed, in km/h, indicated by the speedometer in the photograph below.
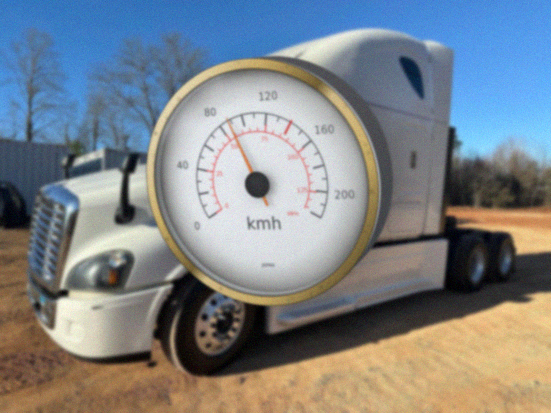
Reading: 90 km/h
